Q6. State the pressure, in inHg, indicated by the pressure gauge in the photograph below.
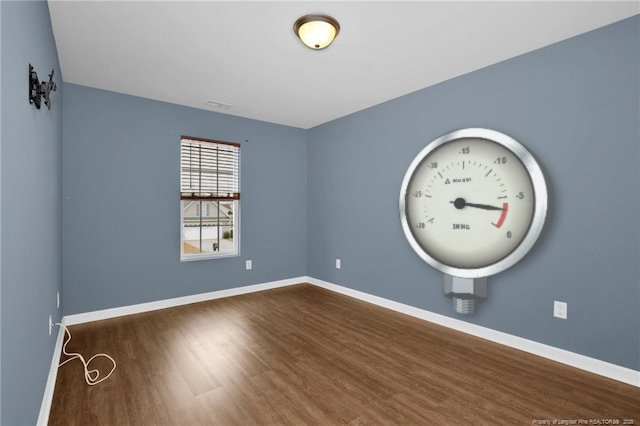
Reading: -3 inHg
